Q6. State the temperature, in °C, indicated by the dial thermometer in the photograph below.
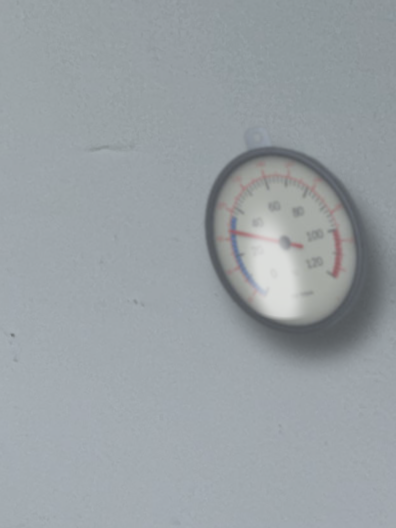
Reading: 30 °C
